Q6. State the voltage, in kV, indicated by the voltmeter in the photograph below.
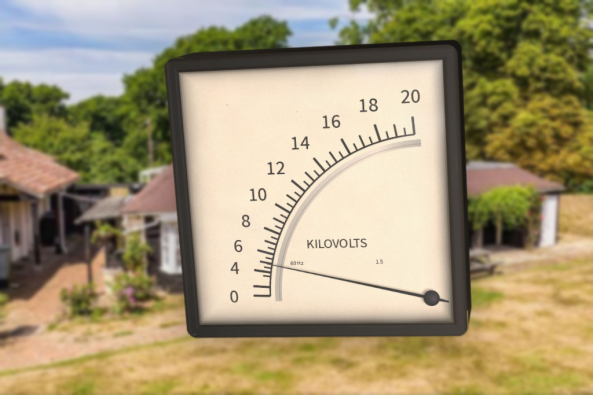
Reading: 5 kV
